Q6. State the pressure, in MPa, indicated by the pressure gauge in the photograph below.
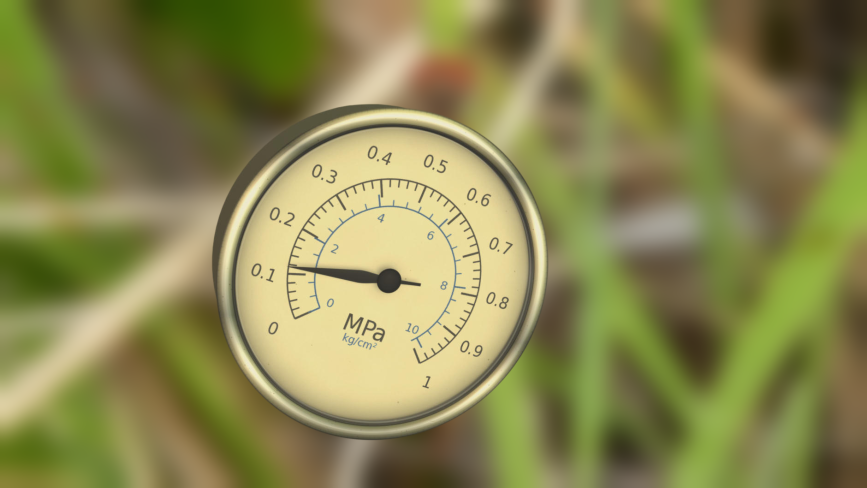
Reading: 0.12 MPa
